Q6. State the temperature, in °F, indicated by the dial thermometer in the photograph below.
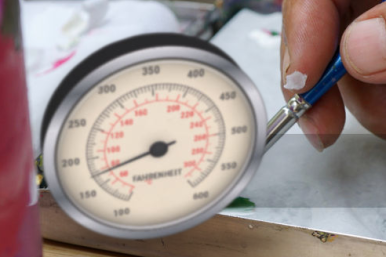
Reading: 175 °F
